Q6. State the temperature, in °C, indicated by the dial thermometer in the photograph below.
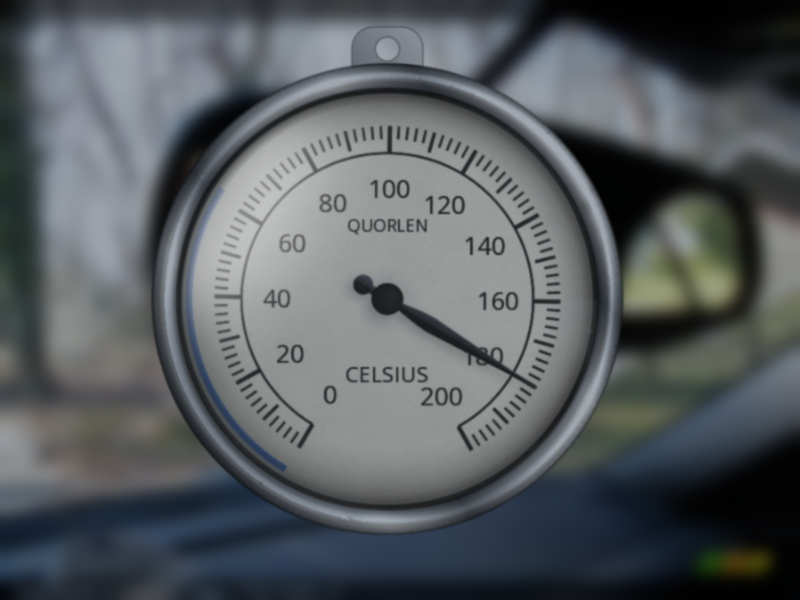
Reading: 180 °C
